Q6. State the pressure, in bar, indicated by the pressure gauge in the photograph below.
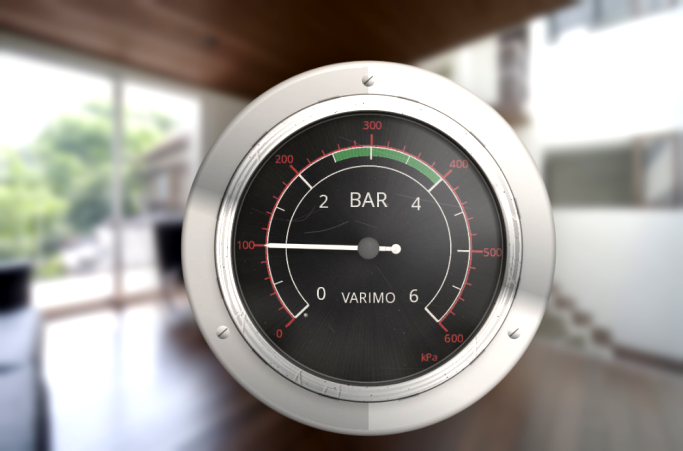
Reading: 1 bar
